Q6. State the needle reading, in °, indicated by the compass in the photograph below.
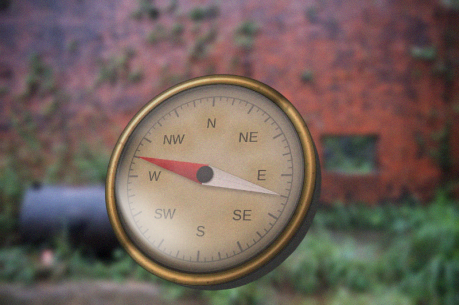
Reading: 285 °
